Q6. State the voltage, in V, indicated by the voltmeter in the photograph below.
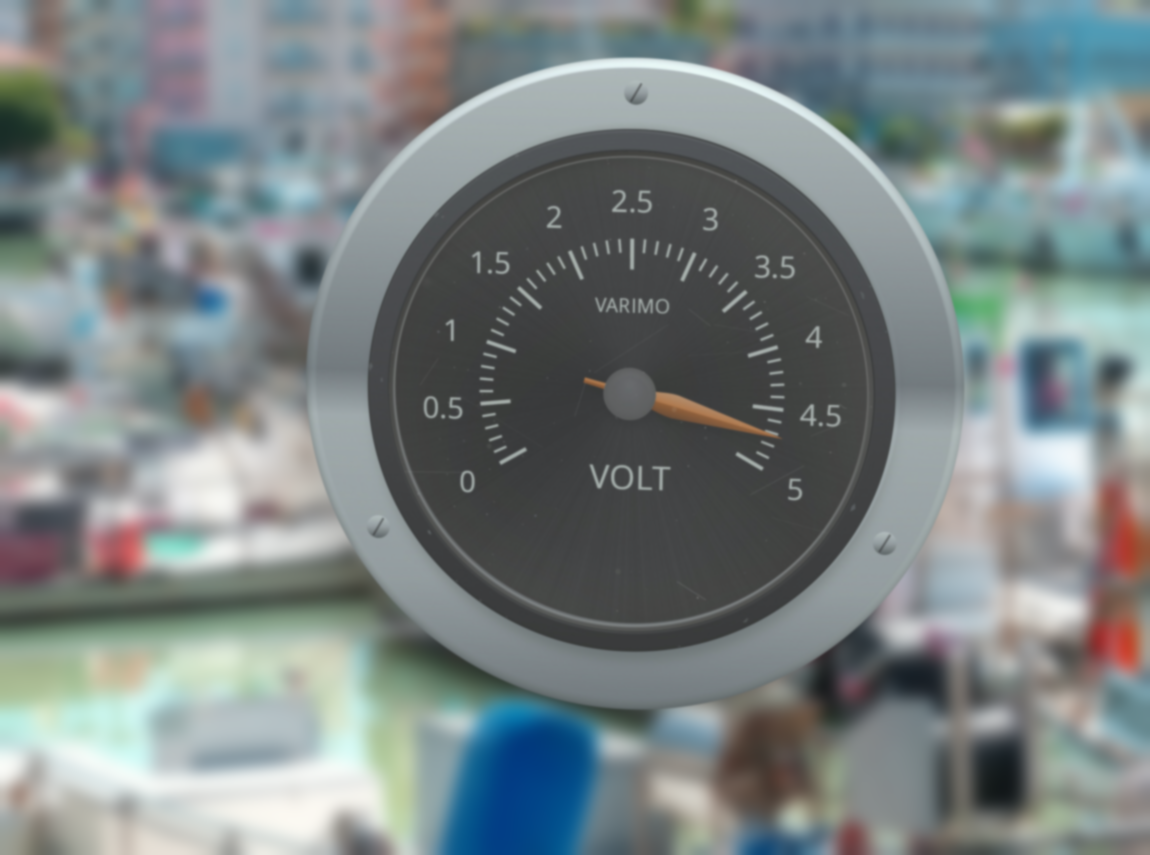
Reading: 4.7 V
